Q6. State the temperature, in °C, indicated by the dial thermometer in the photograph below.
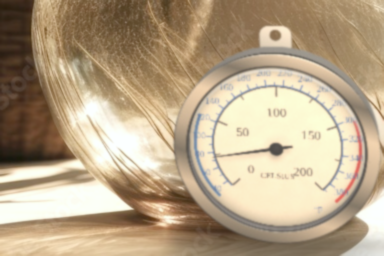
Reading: 25 °C
